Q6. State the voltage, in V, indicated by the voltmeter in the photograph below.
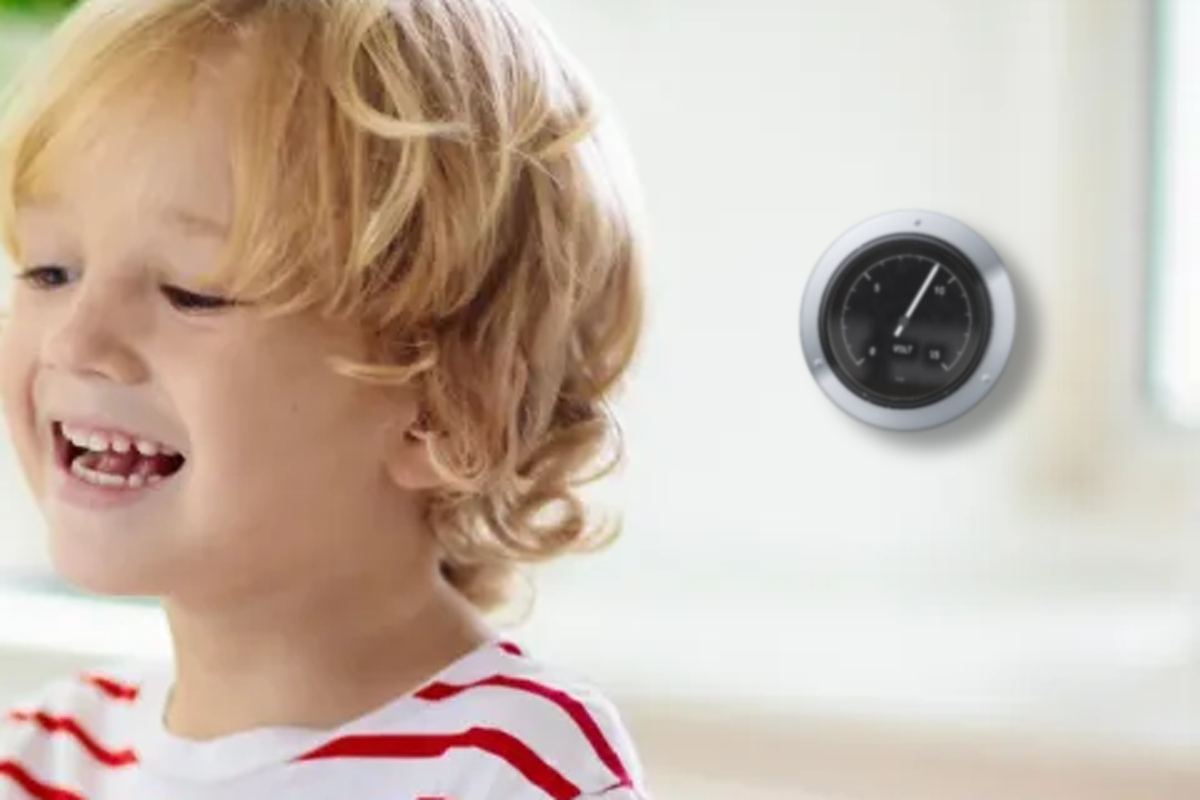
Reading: 9 V
